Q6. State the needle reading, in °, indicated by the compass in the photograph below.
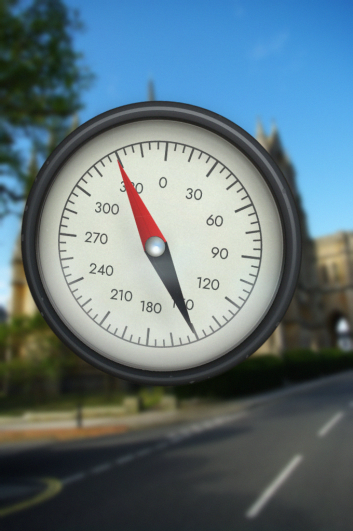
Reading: 330 °
